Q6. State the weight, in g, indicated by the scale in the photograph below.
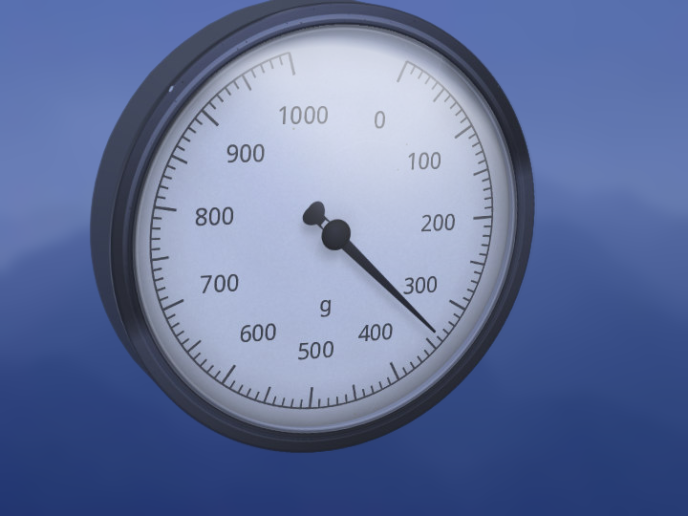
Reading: 340 g
